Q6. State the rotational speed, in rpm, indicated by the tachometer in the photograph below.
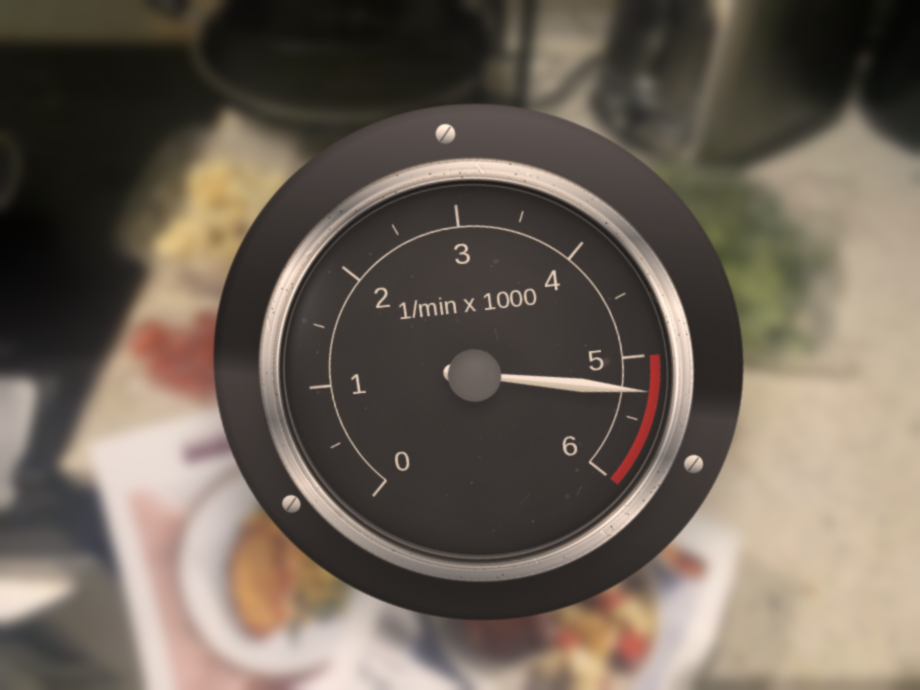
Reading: 5250 rpm
